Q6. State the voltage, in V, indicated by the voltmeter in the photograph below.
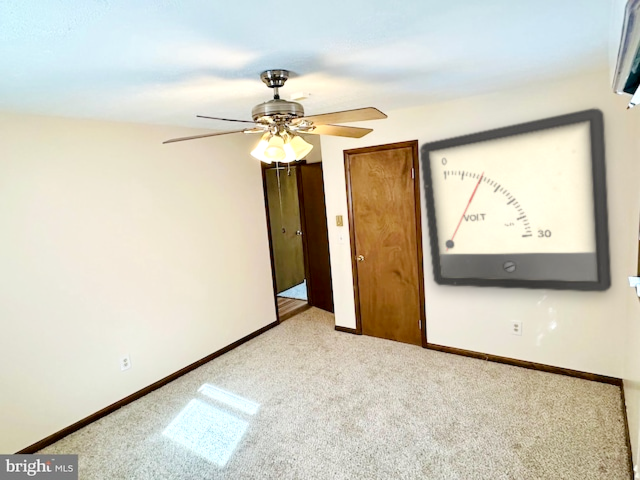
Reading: 10 V
